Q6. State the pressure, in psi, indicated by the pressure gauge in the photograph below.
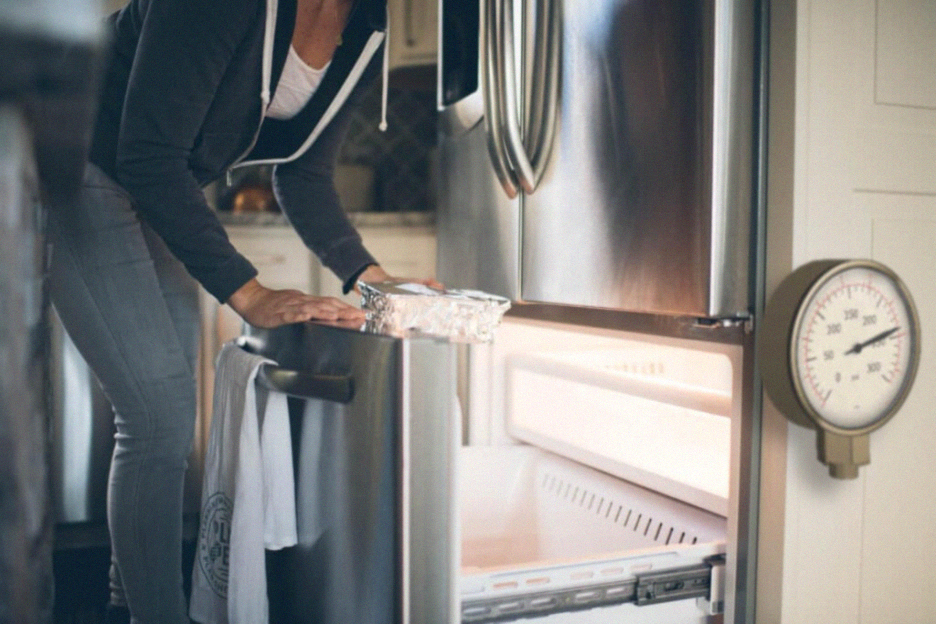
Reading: 240 psi
